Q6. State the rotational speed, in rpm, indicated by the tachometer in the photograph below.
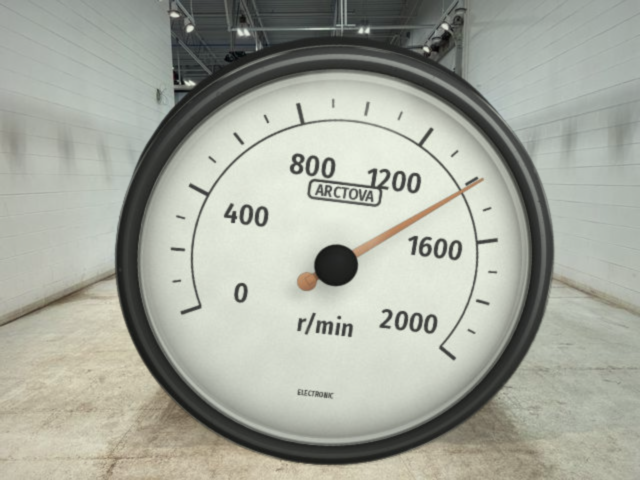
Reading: 1400 rpm
